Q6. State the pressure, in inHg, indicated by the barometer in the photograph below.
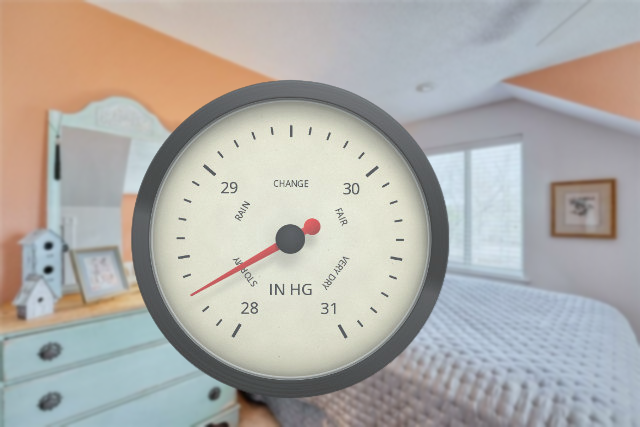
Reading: 28.3 inHg
